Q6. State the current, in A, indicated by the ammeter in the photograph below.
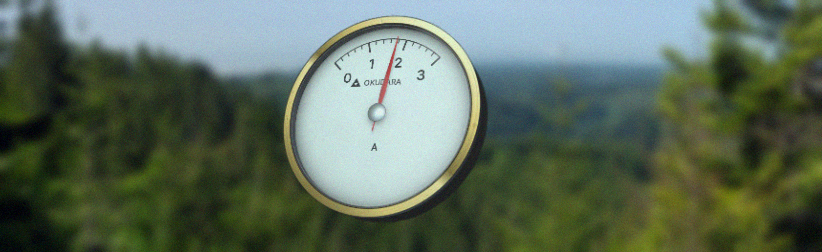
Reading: 1.8 A
